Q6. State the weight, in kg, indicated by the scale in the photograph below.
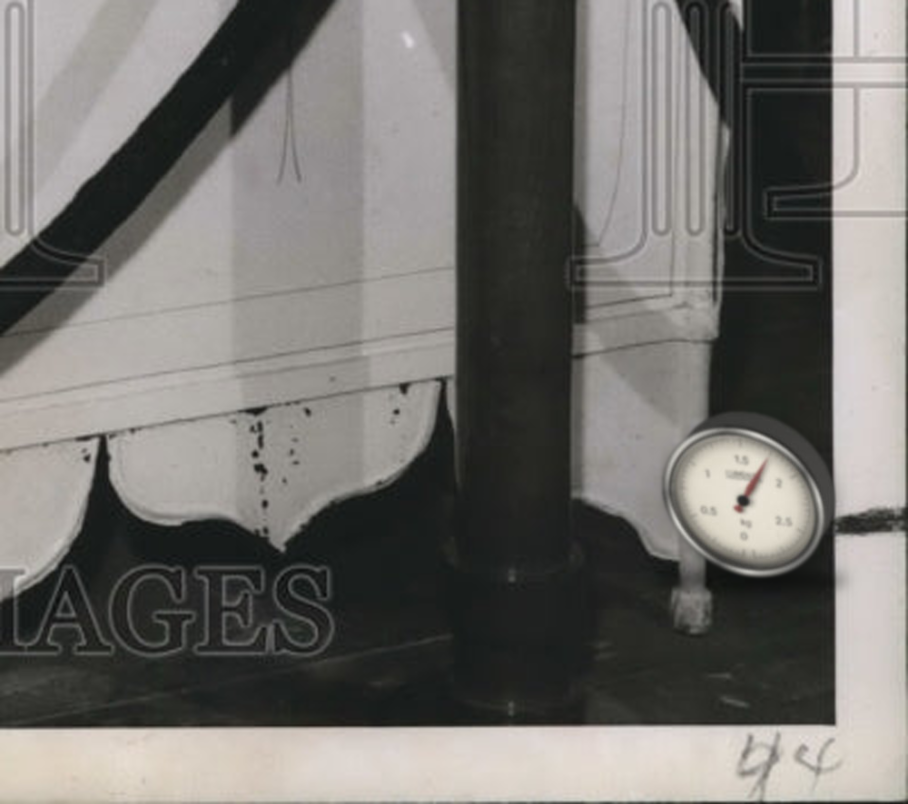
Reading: 1.75 kg
